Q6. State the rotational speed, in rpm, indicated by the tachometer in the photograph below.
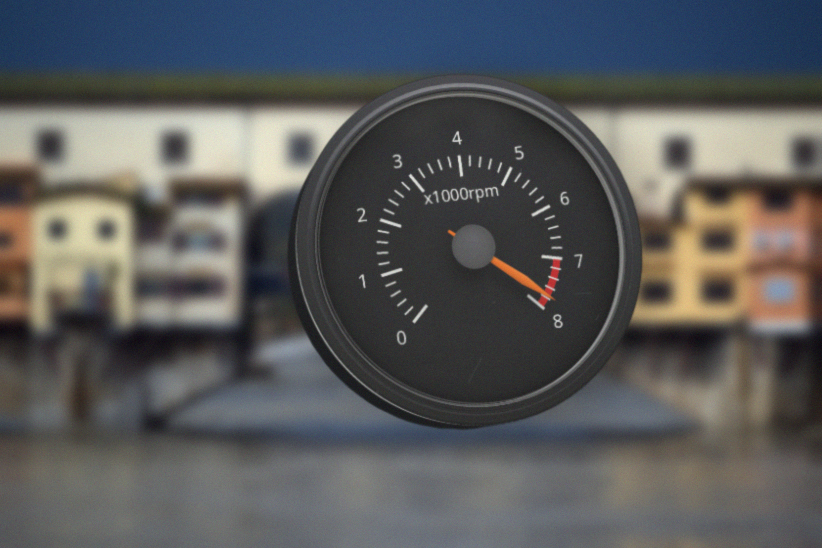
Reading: 7800 rpm
